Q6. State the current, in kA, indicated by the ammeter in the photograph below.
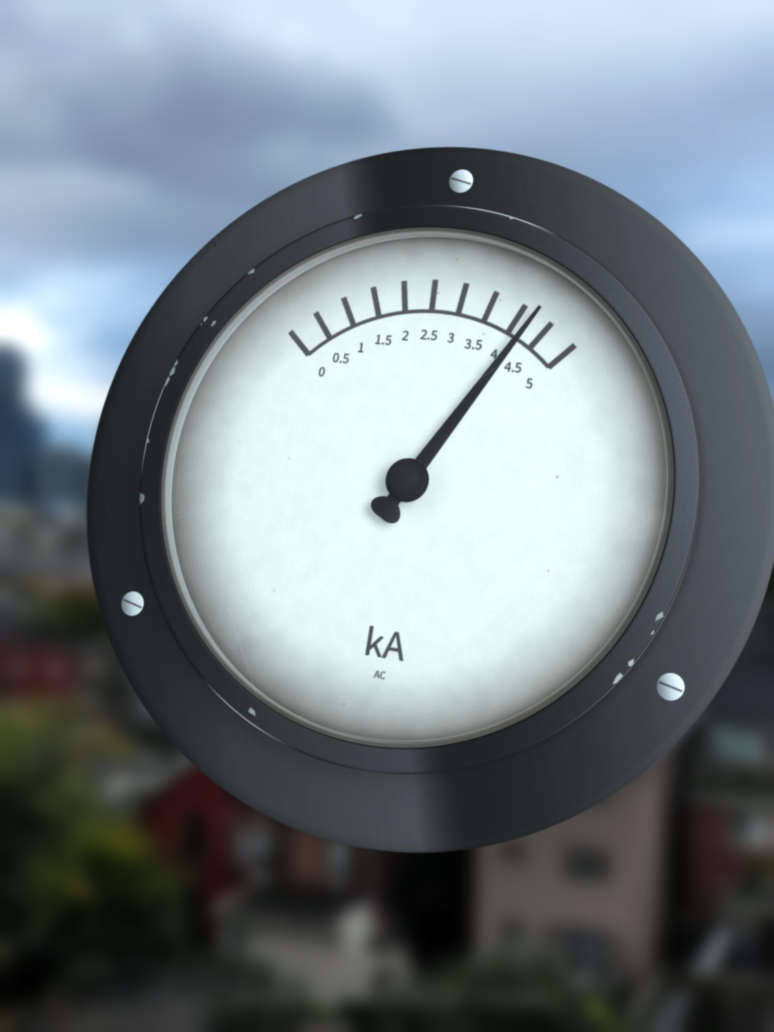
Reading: 4.25 kA
